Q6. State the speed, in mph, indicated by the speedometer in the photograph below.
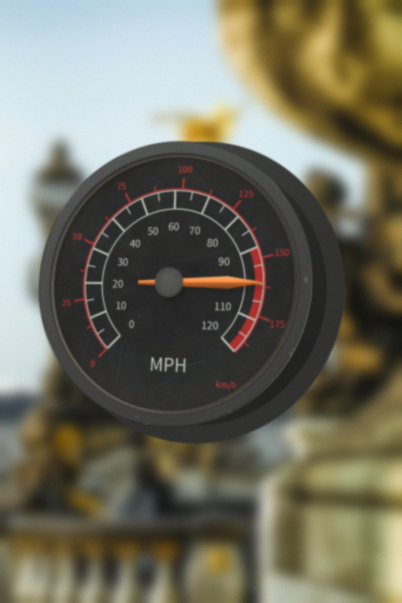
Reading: 100 mph
